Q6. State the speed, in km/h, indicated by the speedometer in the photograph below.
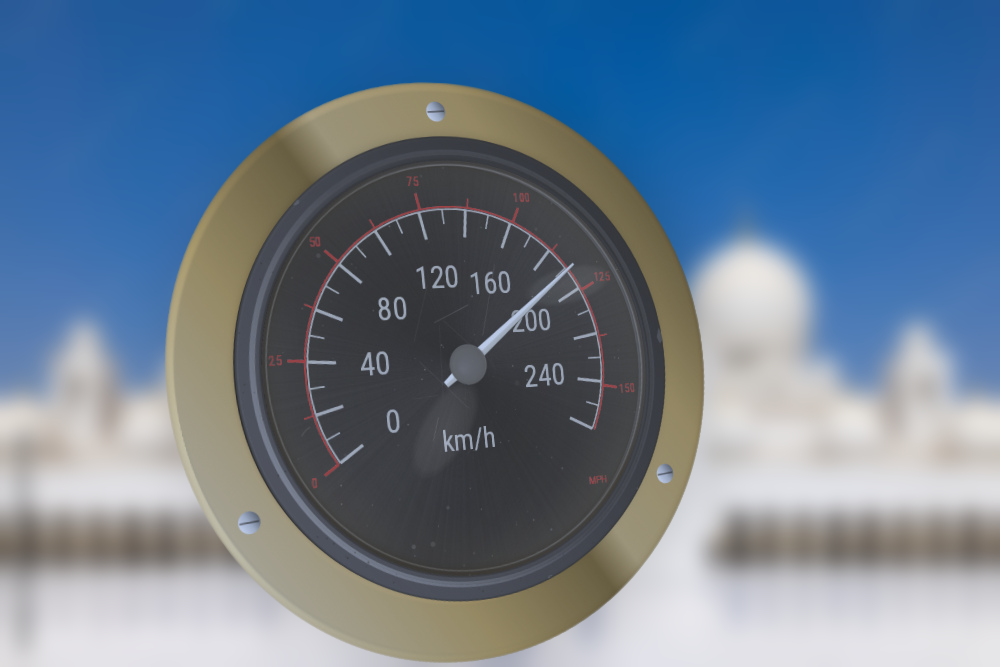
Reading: 190 km/h
